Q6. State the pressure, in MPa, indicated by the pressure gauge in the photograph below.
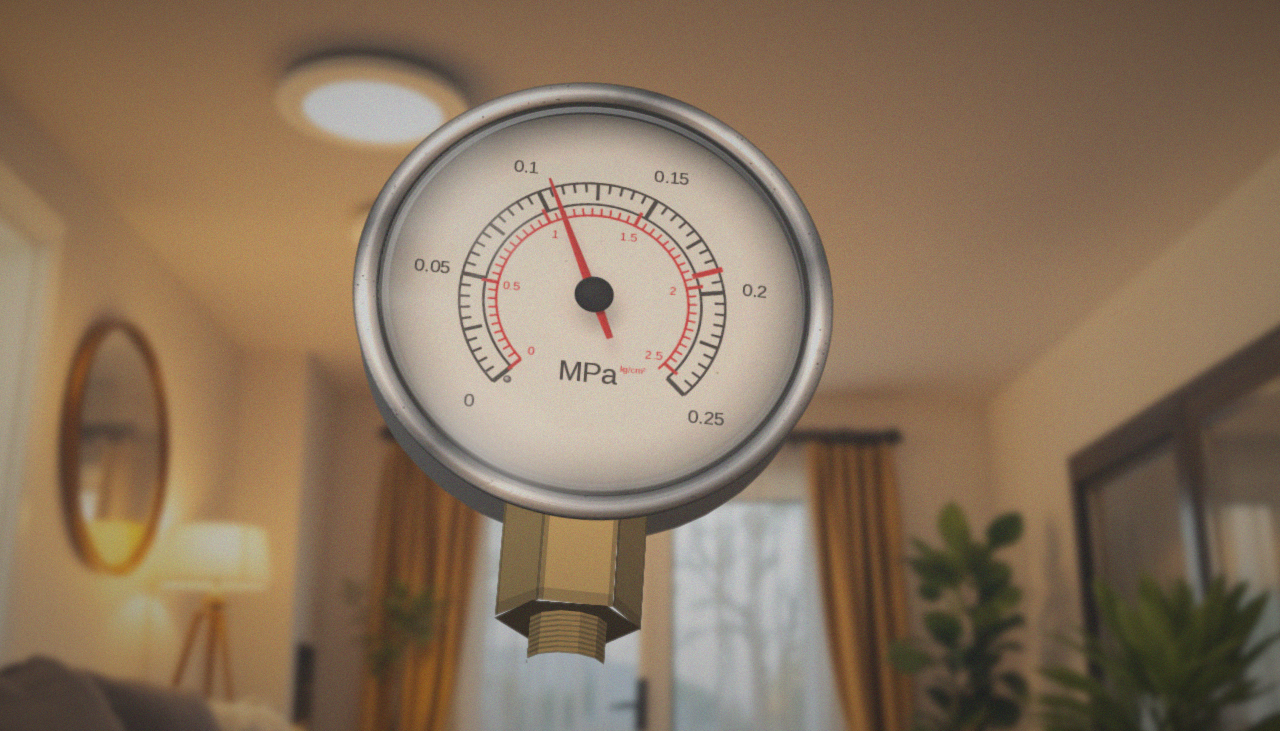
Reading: 0.105 MPa
